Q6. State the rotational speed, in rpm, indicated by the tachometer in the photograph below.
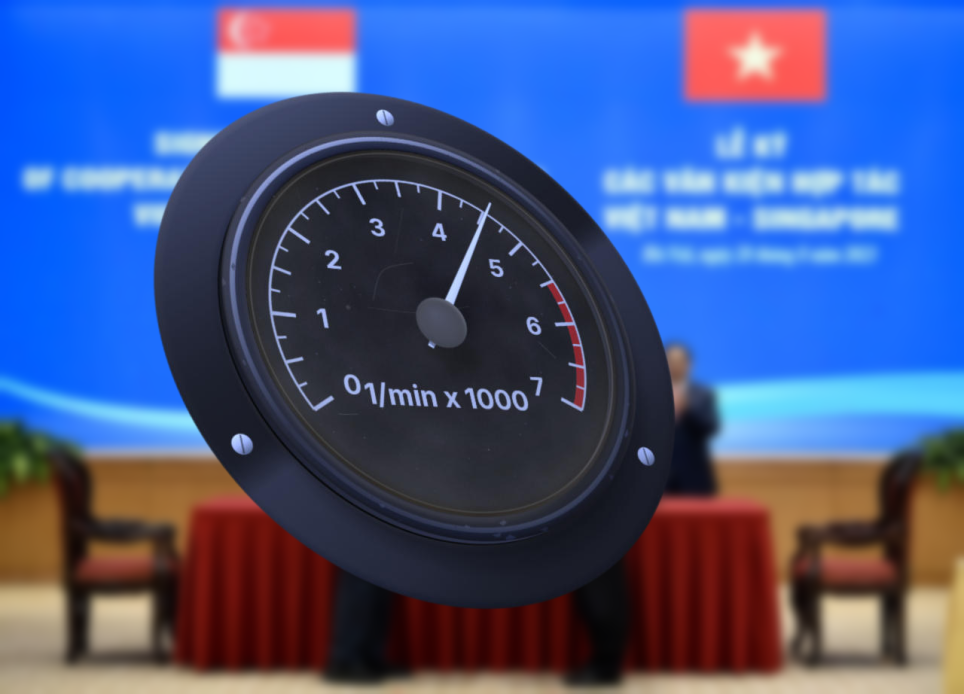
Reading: 4500 rpm
